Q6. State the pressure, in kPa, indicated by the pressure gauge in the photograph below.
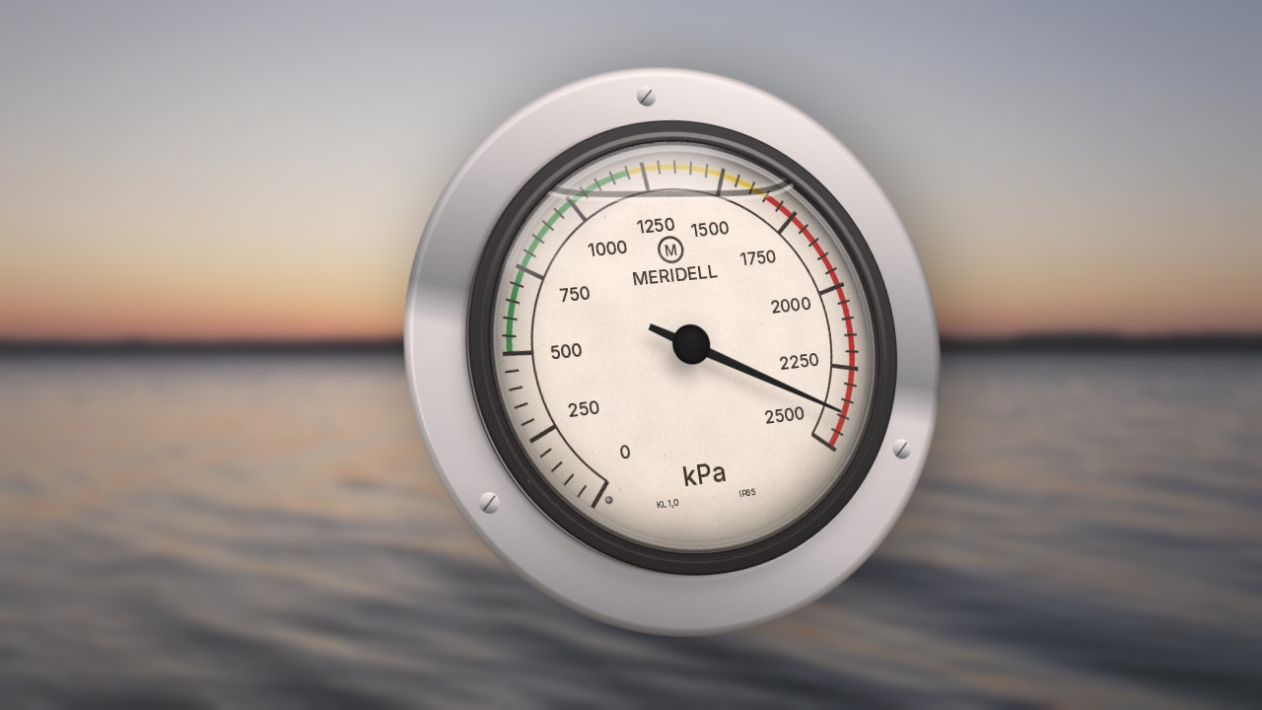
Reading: 2400 kPa
